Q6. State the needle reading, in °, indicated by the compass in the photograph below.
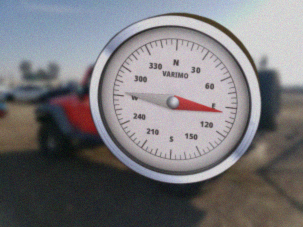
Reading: 95 °
